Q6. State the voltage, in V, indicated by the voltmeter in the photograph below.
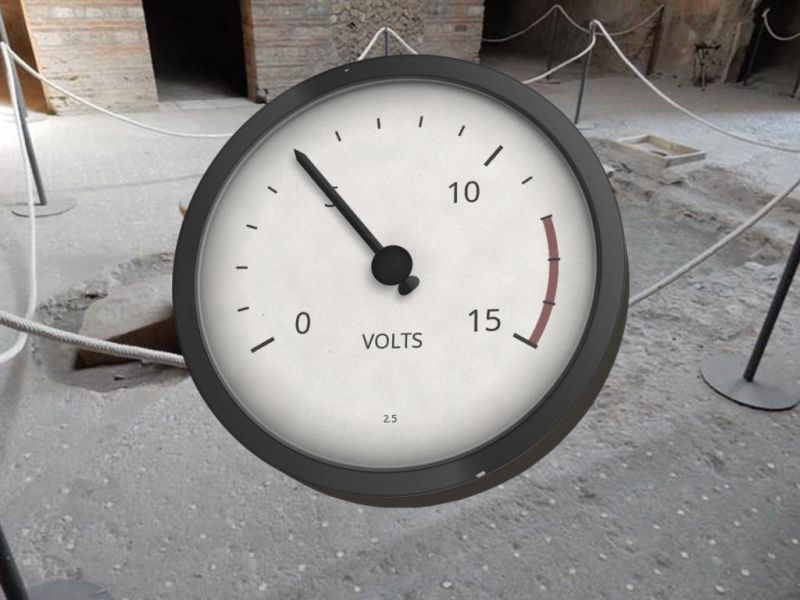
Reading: 5 V
